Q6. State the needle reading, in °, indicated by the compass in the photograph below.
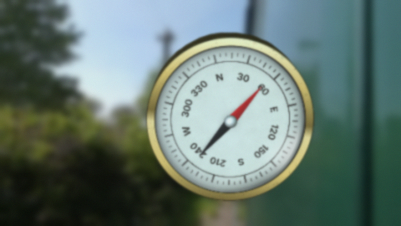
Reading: 55 °
